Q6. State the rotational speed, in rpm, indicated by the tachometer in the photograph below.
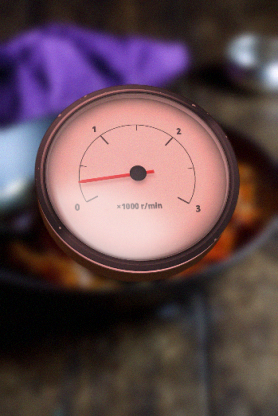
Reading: 250 rpm
